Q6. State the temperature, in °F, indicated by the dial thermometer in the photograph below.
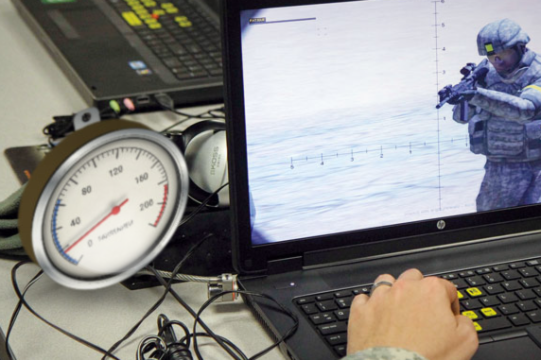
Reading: 20 °F
